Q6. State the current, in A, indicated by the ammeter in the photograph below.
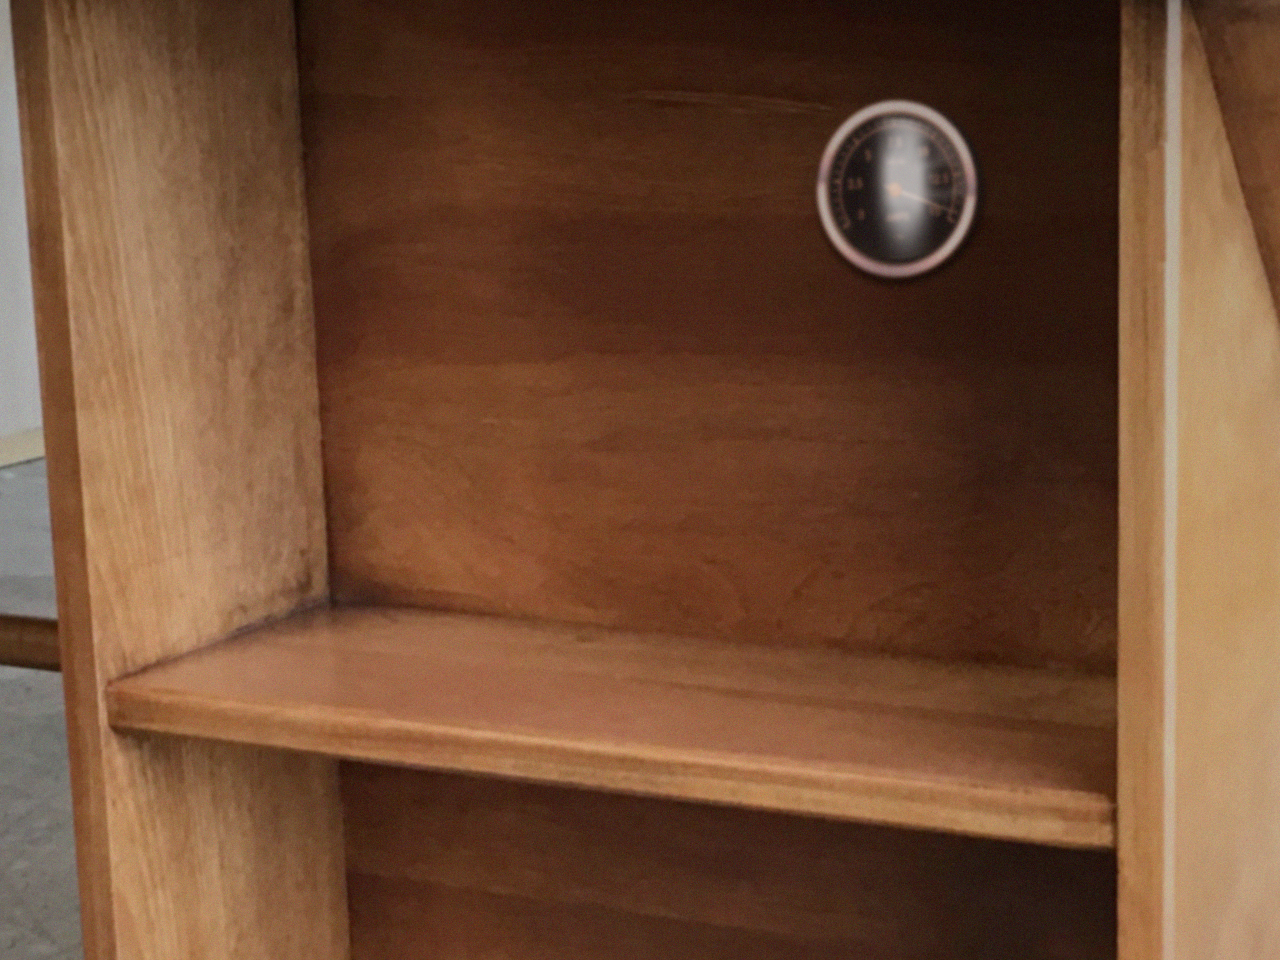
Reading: 14.5 A
